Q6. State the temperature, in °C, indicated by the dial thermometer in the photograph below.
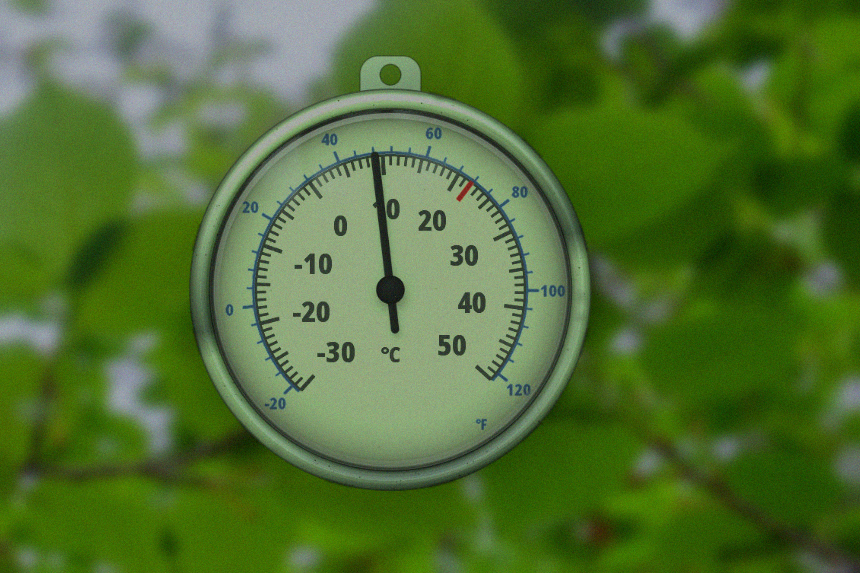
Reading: 9 °C
